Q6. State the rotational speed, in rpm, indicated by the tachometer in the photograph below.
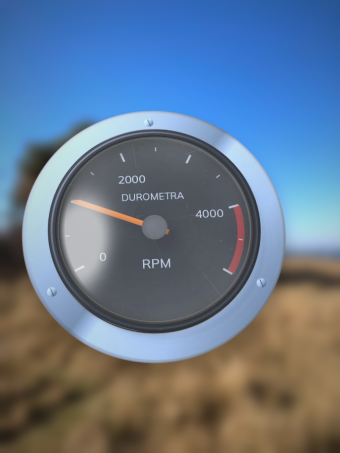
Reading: 1000 rpm
